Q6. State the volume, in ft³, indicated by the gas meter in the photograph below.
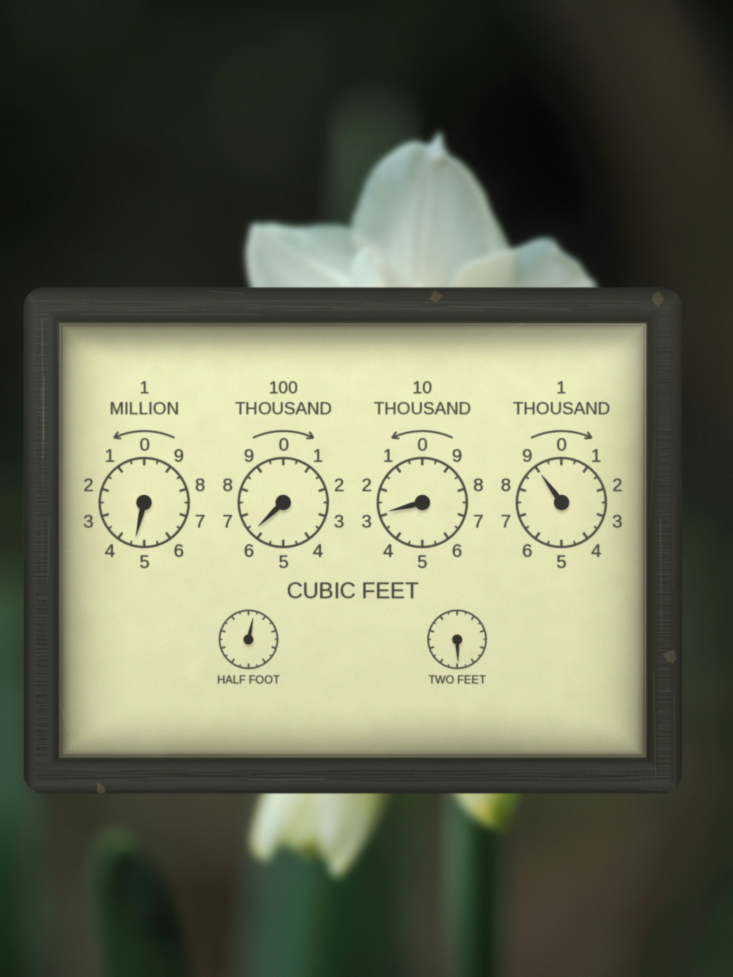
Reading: 462900 ft³
